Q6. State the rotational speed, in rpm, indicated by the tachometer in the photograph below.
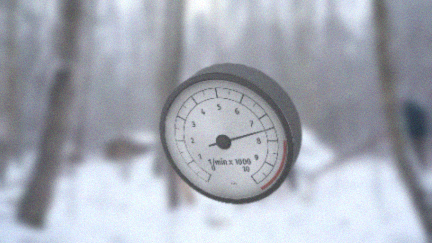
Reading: 7500 rpm
